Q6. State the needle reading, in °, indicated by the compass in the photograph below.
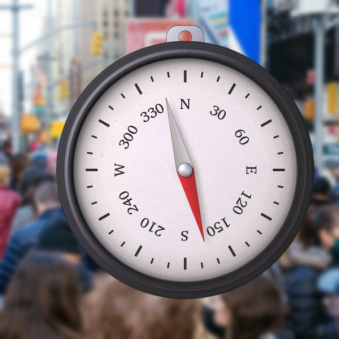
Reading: 165 °
